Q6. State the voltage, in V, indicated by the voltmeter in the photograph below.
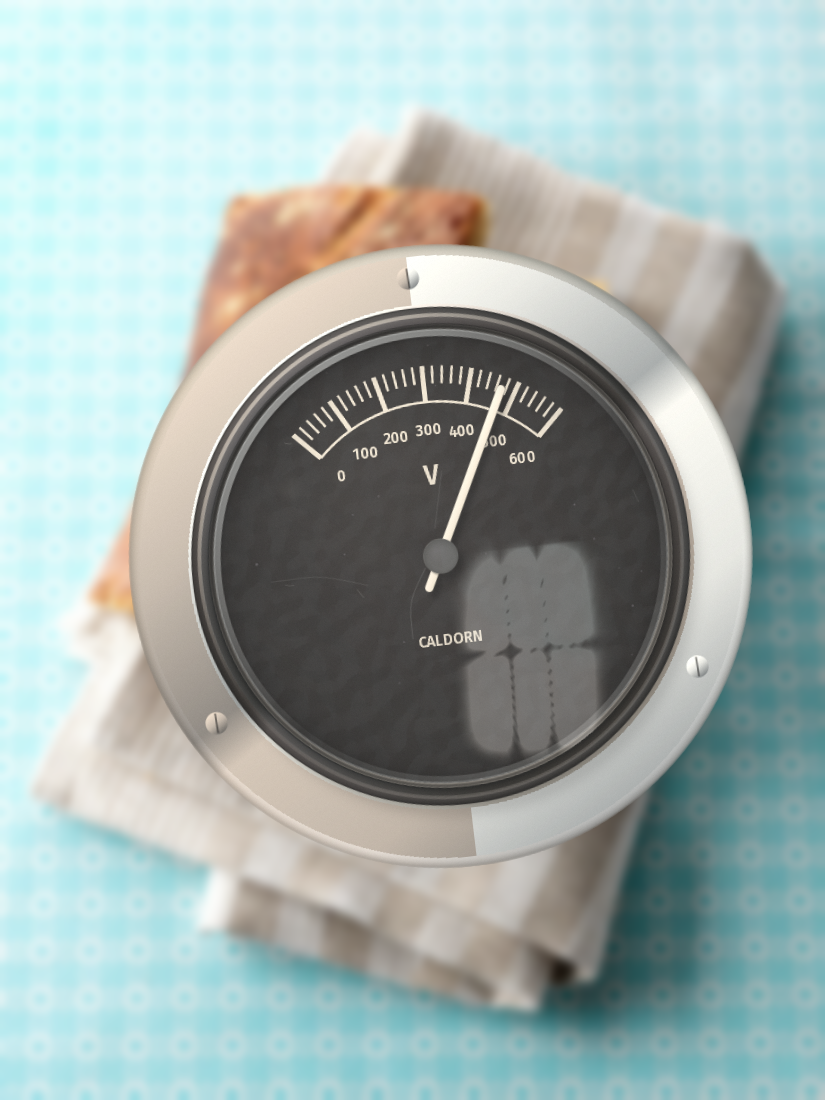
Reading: 470 V
